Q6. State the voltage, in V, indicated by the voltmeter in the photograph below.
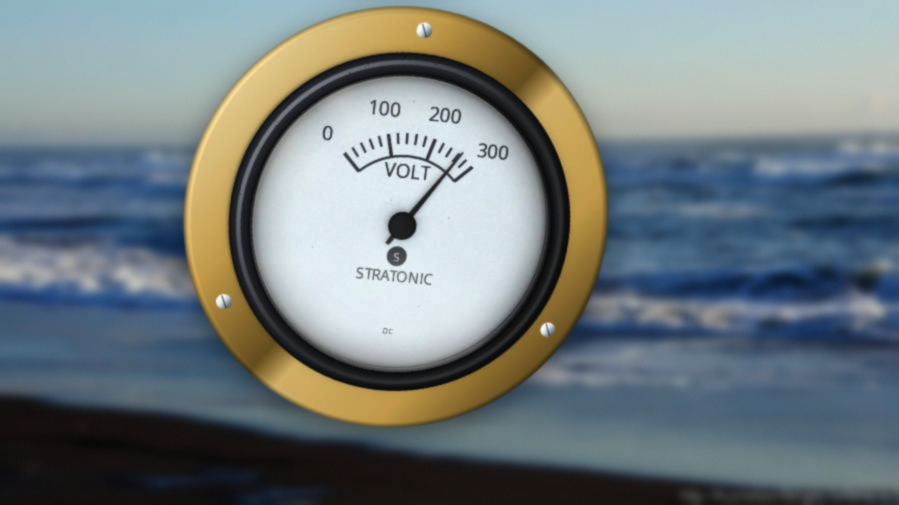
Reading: 260 V
